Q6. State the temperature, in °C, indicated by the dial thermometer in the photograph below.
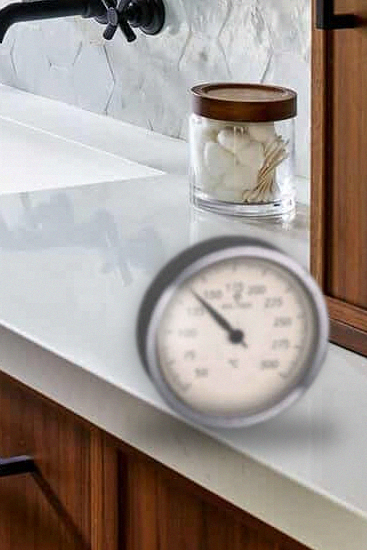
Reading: 137.5 °C
